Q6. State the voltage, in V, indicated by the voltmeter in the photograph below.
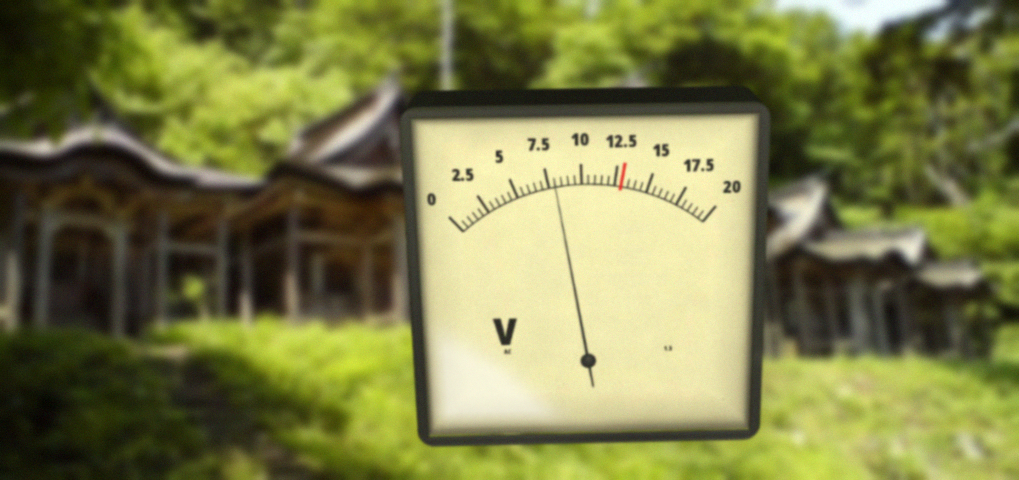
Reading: 8 V
